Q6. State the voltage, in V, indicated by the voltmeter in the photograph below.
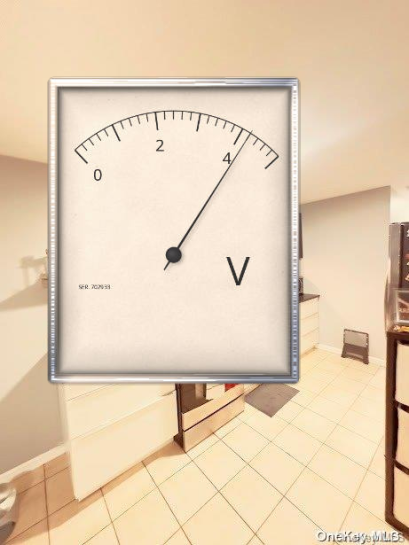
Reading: 4.2 V
